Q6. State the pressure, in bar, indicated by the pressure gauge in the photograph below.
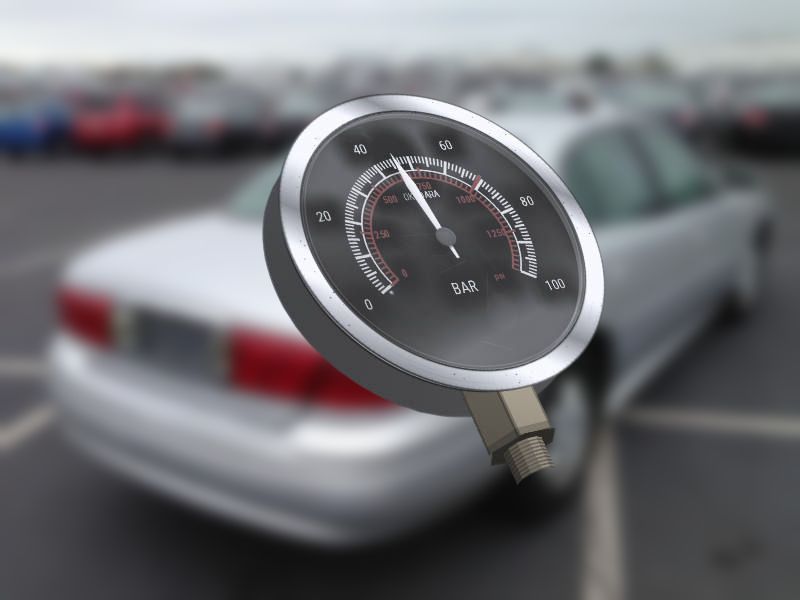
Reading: 45 bar
